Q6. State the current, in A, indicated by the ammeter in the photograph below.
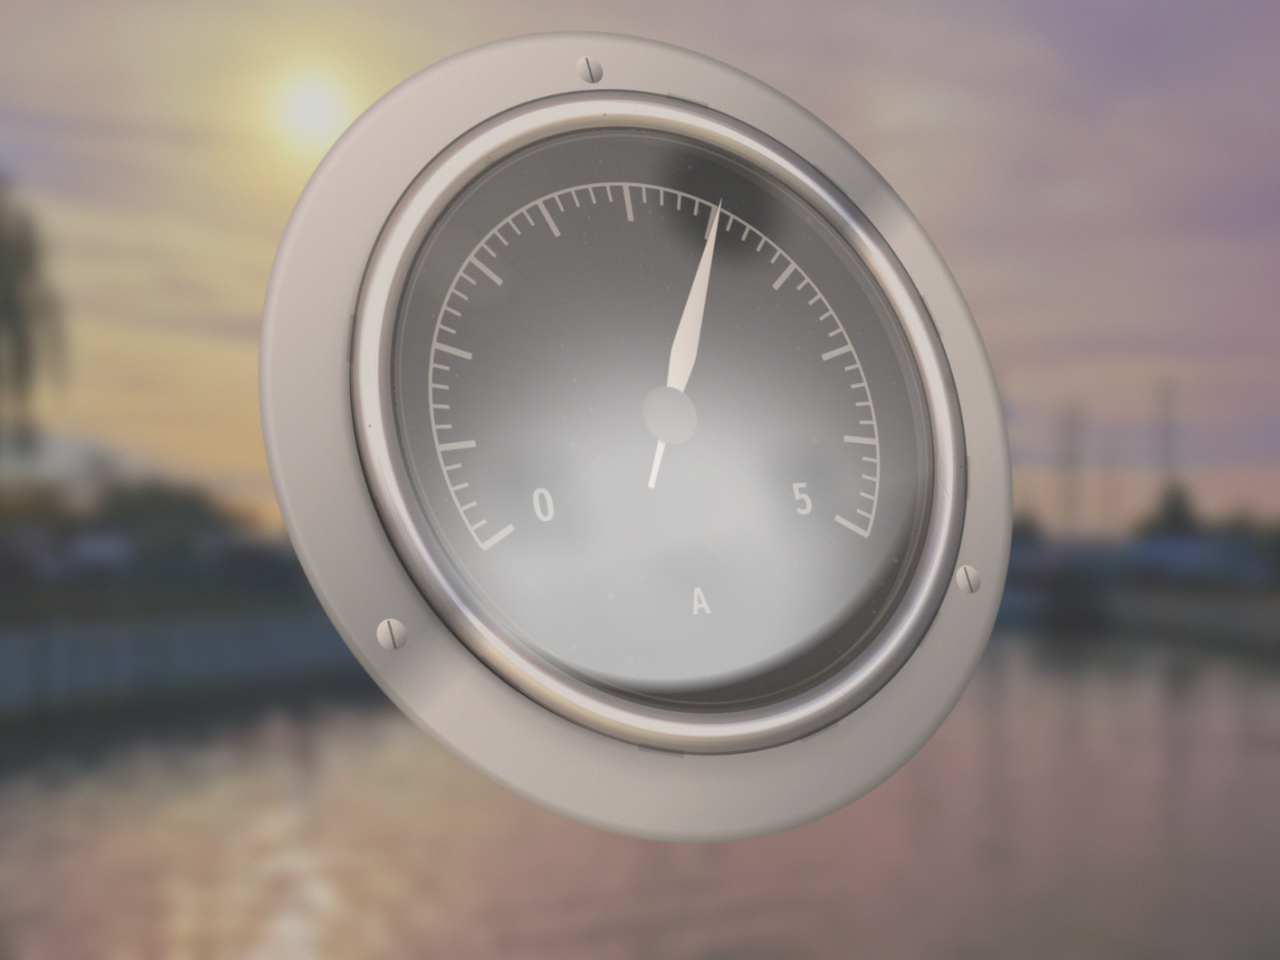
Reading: 3 A
